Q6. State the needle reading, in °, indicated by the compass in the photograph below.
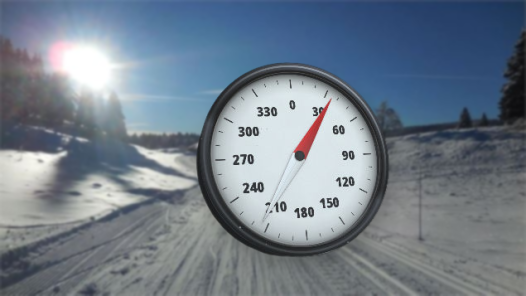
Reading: 35 °
